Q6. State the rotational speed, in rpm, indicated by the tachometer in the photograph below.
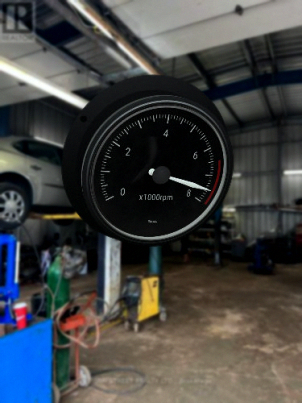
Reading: 7500 rpm
